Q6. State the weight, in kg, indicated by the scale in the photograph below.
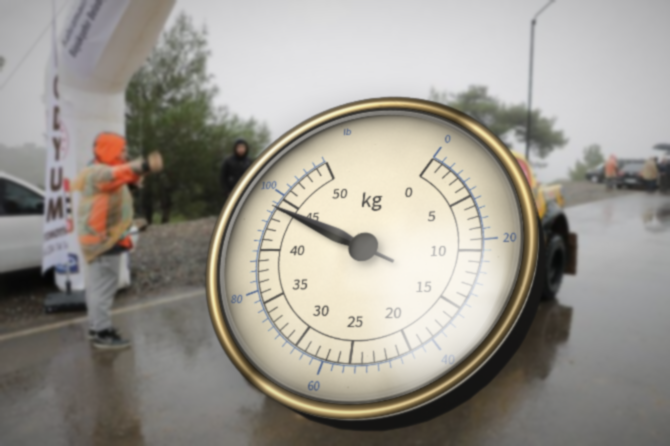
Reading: 44 kg
